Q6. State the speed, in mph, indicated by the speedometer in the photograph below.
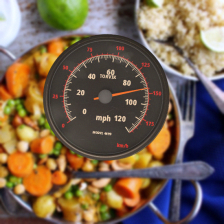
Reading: 90 mph
